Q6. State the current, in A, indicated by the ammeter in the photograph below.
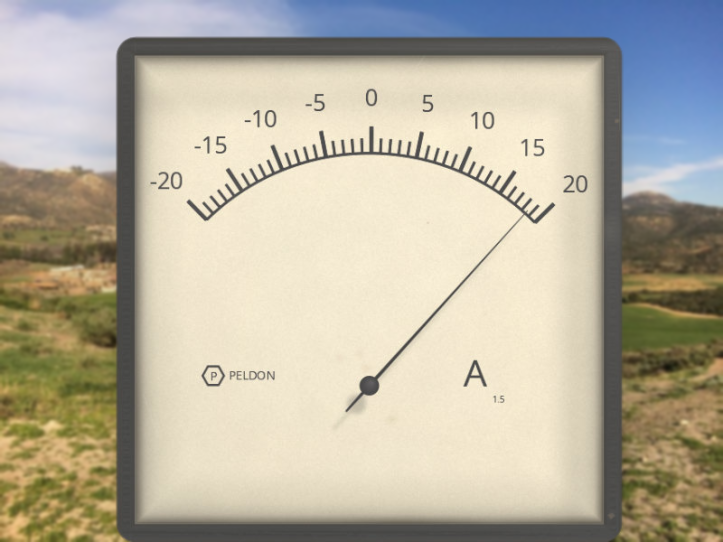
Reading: 18.5 A
